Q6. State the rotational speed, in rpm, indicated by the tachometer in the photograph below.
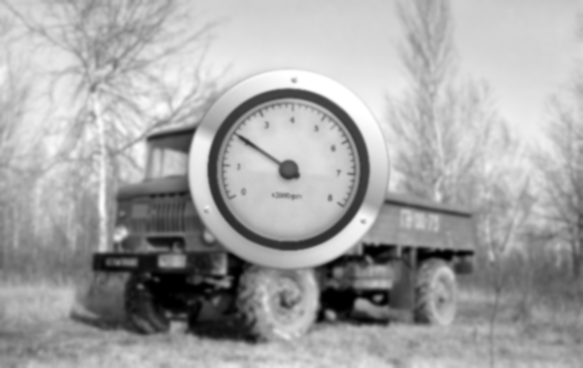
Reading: 2000 rpm
